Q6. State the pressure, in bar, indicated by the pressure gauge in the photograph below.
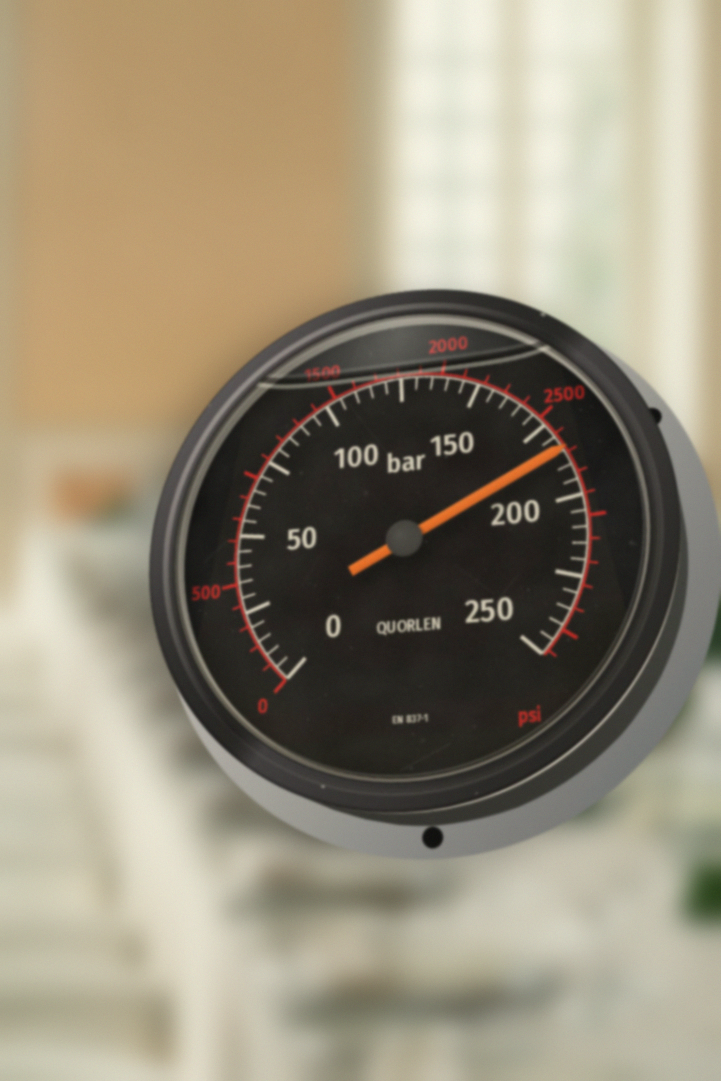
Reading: 185 bar
